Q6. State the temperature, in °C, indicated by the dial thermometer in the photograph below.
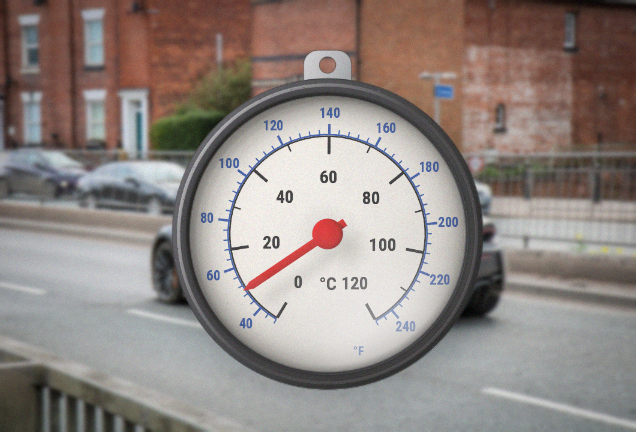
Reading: 10 °C
